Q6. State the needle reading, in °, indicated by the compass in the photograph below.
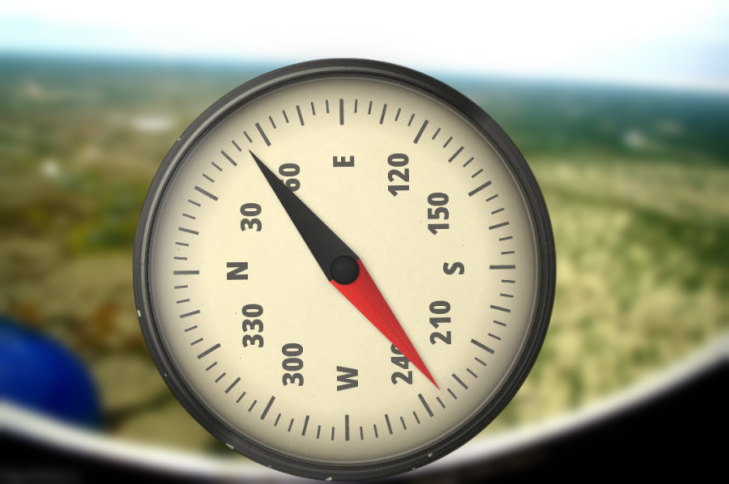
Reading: 232.5 °
